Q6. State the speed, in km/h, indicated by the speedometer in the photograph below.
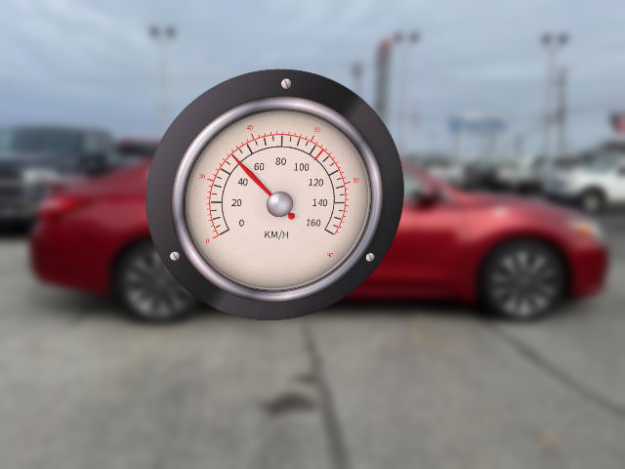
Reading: 50 km/h
